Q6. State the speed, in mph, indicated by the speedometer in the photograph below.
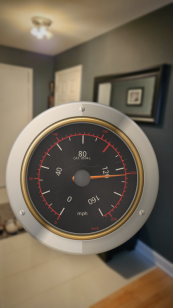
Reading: 125 mph
